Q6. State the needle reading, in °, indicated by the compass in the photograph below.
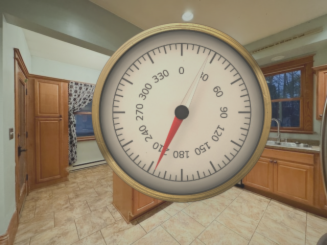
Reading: 205 °
